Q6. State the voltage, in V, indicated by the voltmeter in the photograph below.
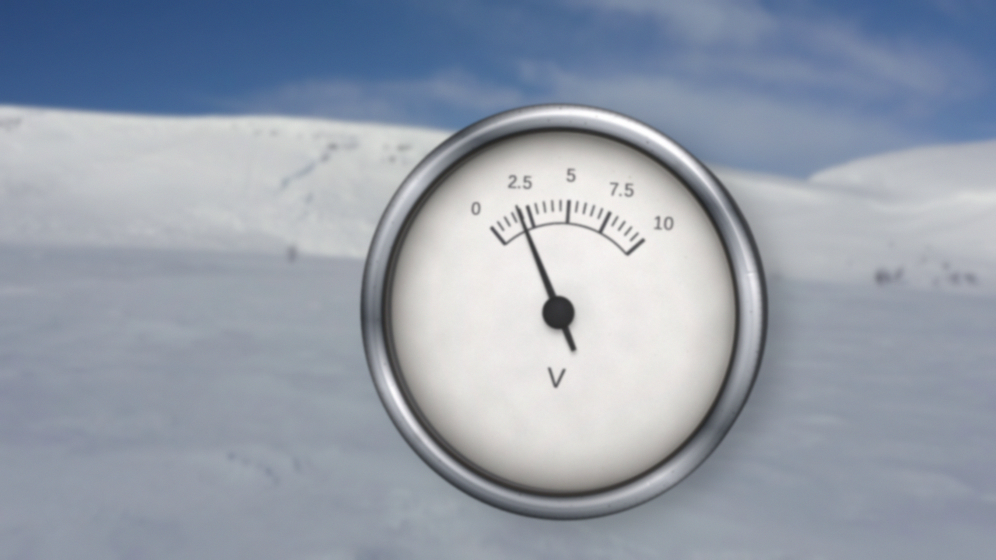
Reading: 2 V
